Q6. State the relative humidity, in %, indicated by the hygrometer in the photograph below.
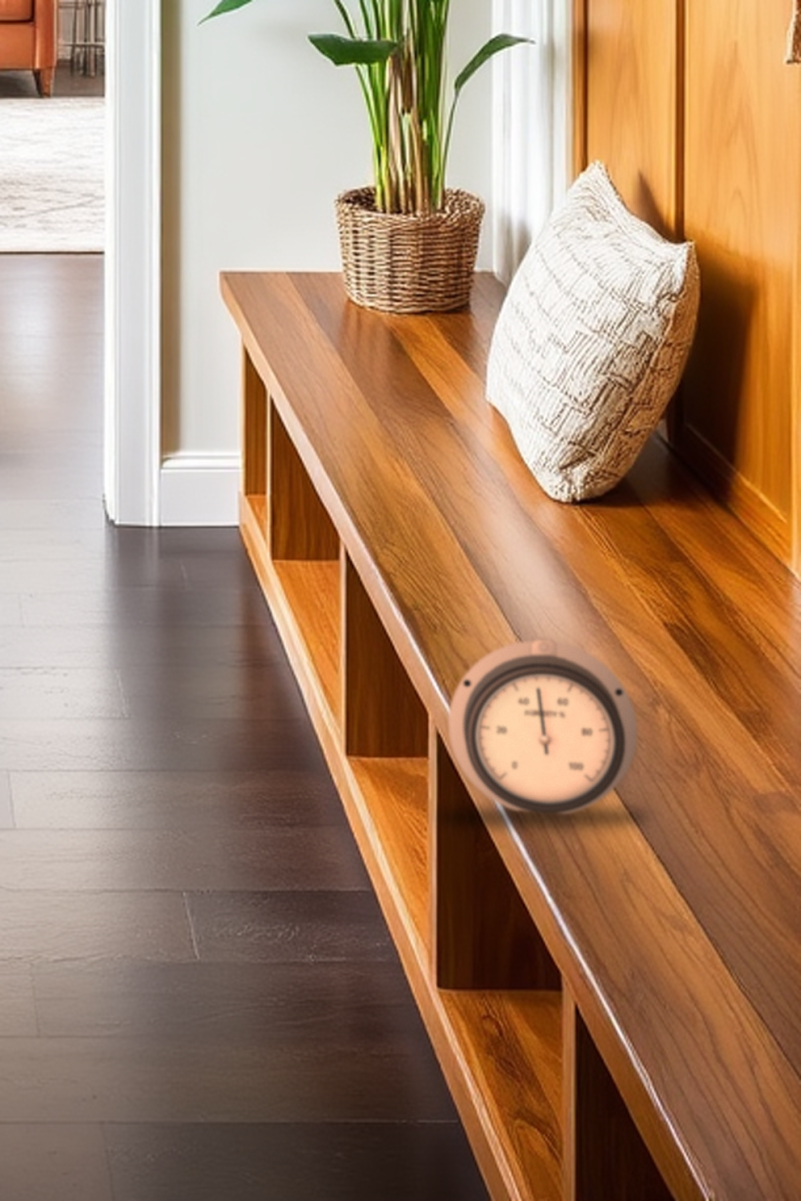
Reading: 48 %
